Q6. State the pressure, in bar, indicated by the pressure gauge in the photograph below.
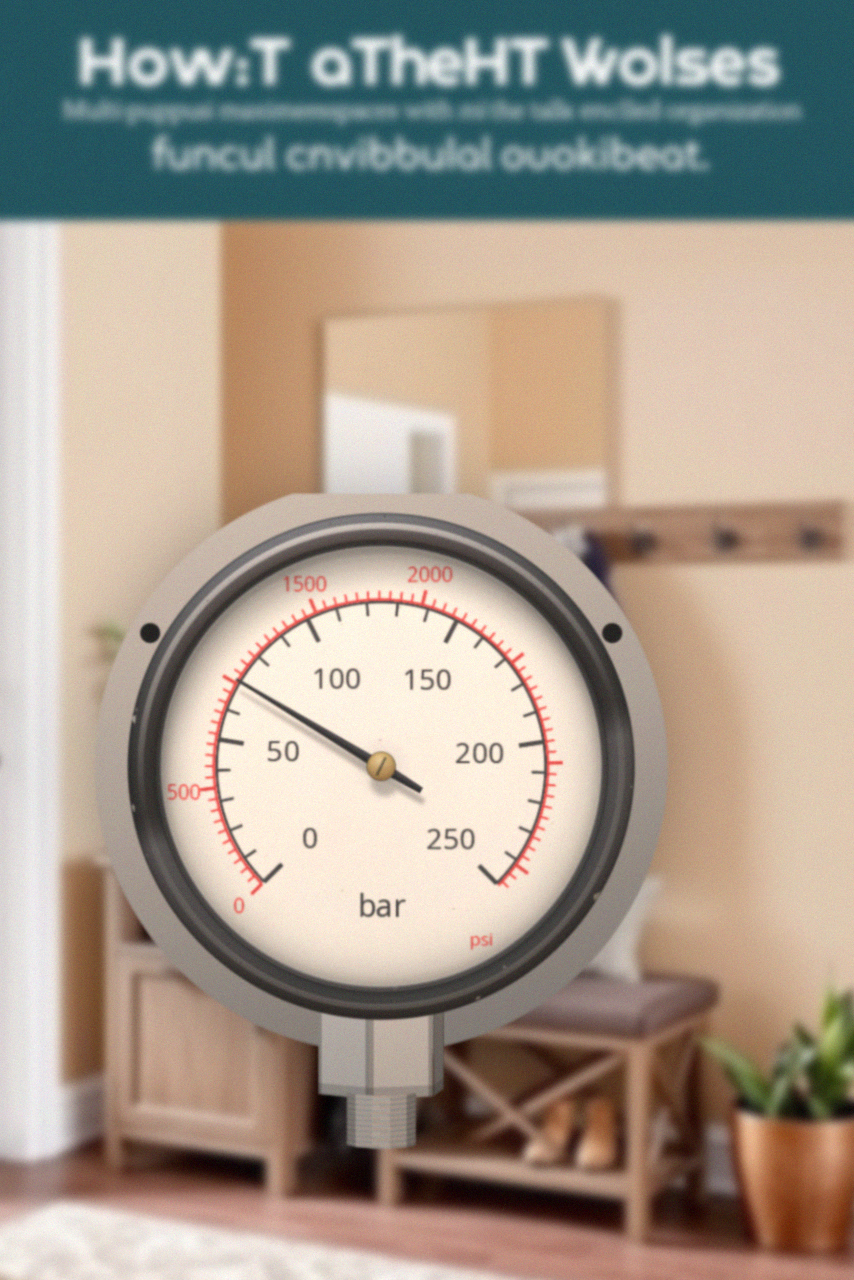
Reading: 70 bar
